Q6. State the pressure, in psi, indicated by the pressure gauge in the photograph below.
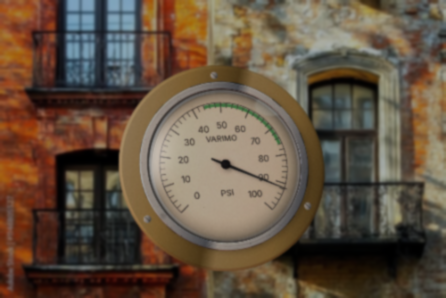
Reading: 92 psi
